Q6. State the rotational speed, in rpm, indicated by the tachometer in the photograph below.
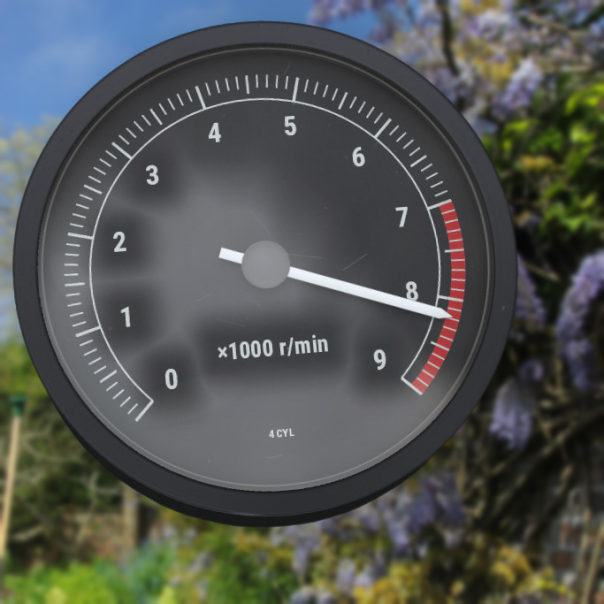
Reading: 8200 rpm
